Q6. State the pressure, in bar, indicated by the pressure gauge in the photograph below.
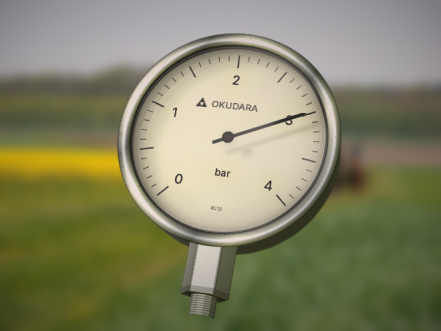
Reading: 3 bar
